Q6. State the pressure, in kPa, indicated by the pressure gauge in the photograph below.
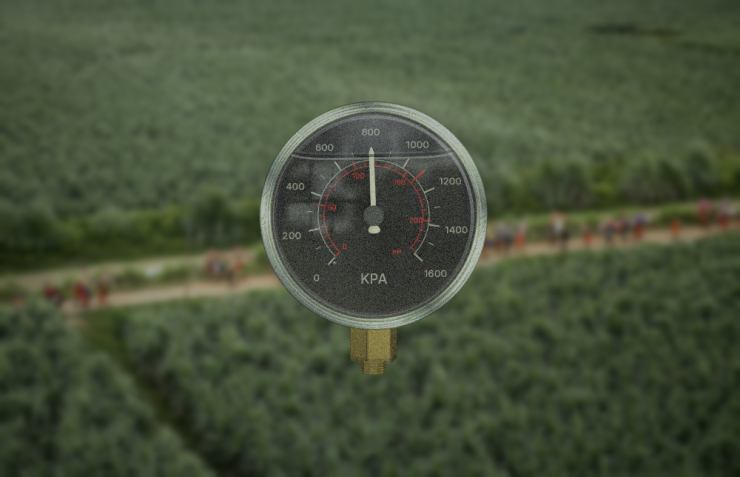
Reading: 800 kPa
